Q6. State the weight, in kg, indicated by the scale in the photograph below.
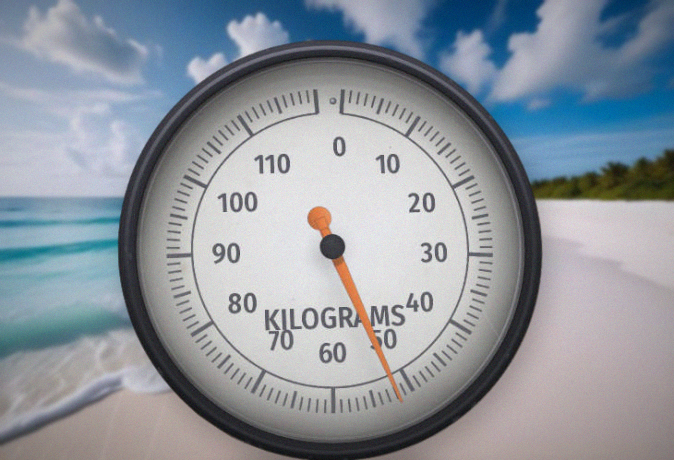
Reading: 52 kg
